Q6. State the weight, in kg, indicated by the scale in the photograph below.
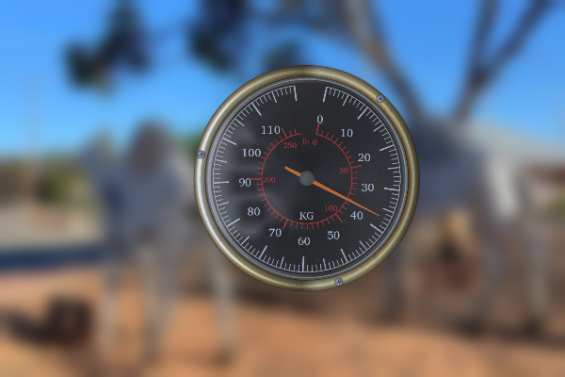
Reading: 37 kg
